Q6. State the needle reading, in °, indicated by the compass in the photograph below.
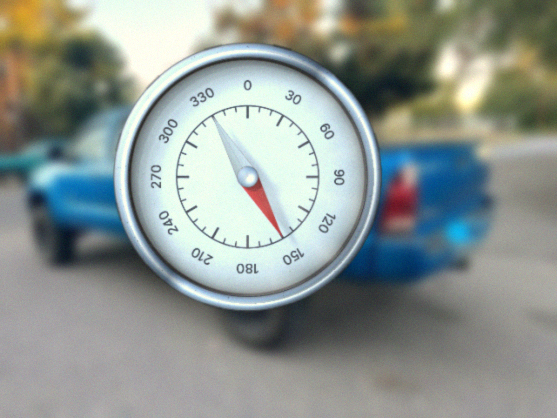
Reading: 150 °
